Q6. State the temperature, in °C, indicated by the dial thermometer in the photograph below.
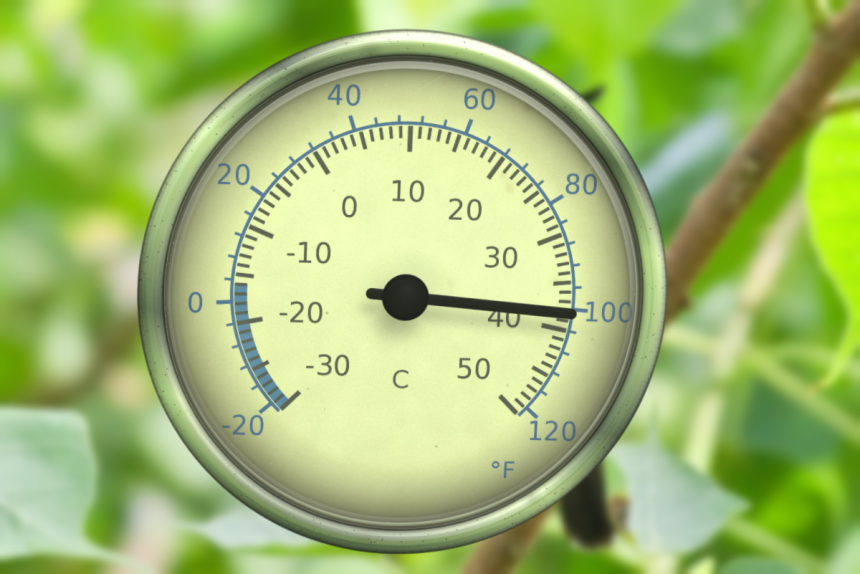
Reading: 38 °C
